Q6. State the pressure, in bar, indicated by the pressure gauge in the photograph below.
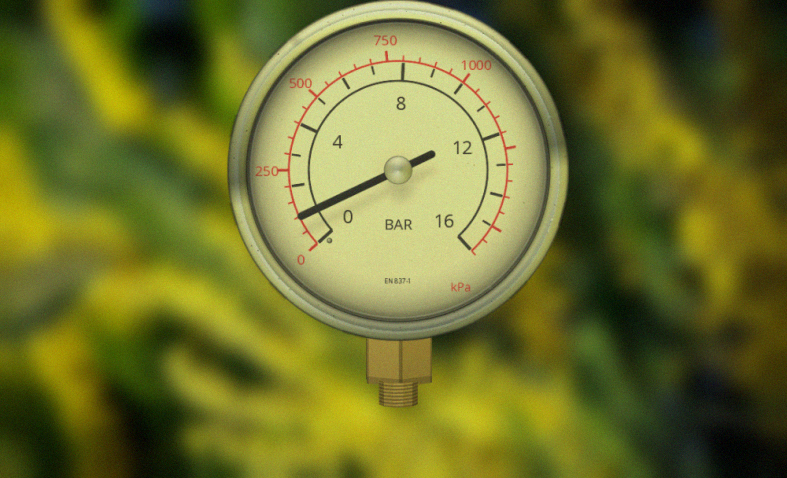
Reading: 1 bar
